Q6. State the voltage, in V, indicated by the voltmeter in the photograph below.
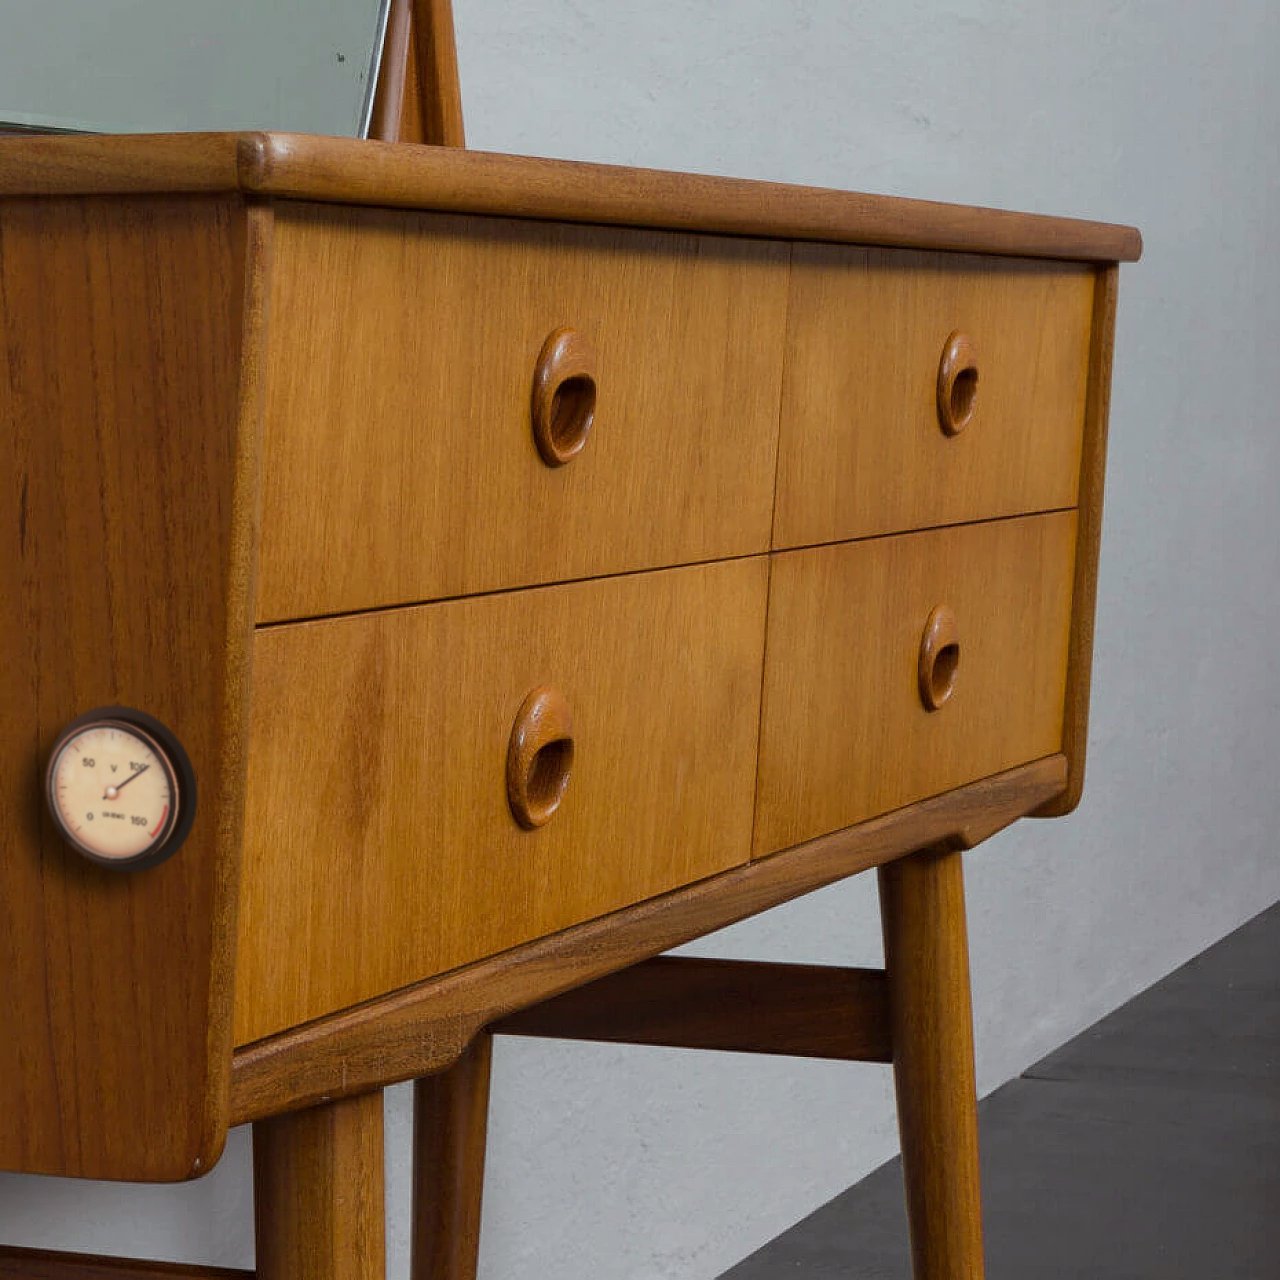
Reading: 105 V
